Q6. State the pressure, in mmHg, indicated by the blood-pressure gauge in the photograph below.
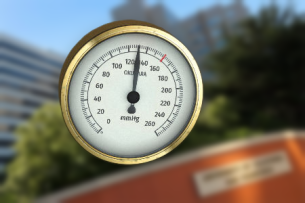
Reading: 130 mmHg
